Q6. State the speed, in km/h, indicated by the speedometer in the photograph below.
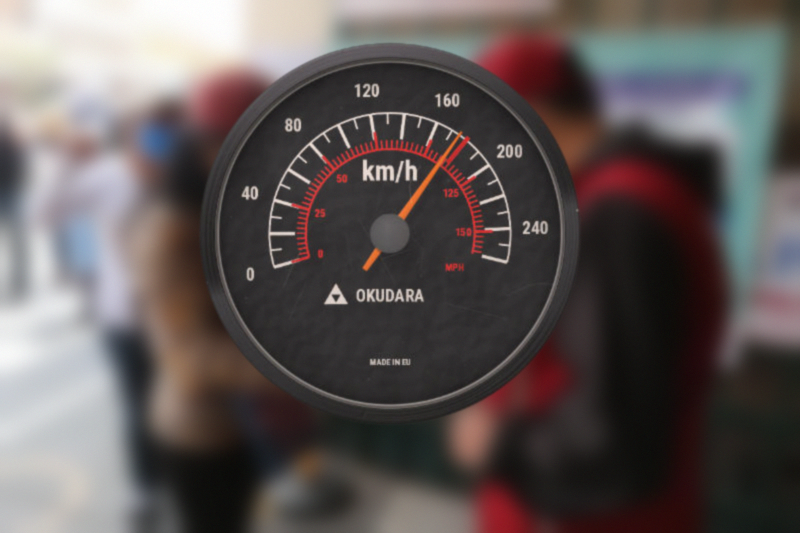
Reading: 175 km/h
